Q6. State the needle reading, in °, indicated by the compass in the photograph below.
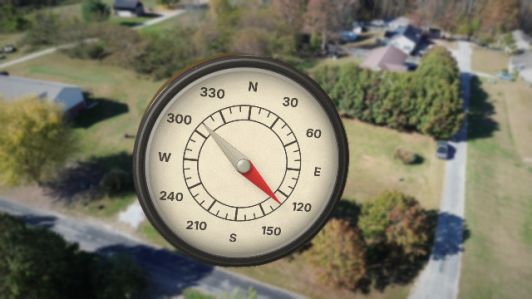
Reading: 130 °
